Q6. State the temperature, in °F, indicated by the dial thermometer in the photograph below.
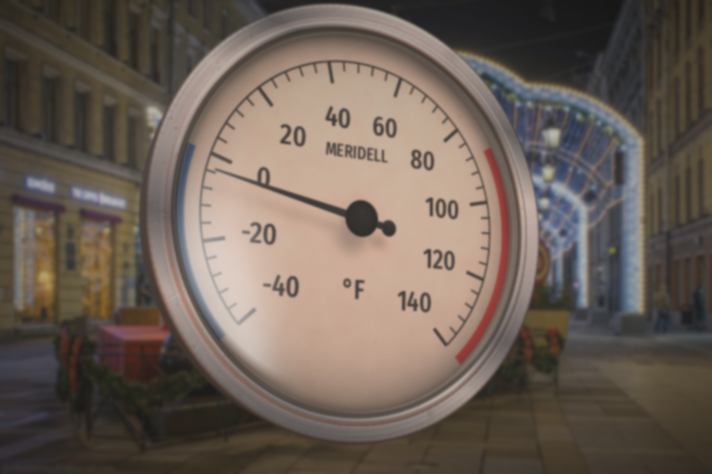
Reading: -4 °F
